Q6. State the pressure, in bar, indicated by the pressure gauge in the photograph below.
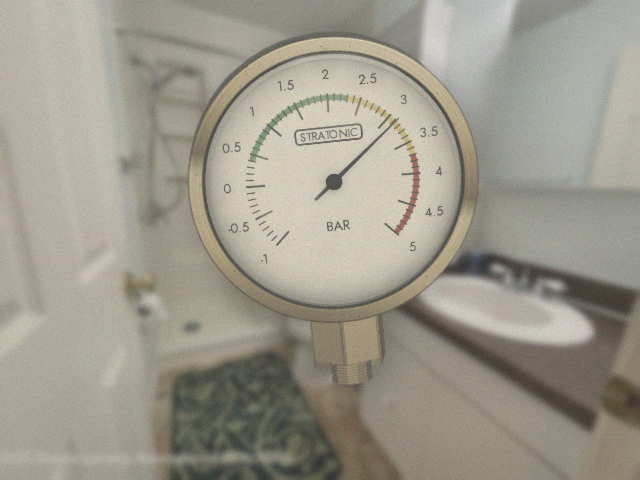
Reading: 3.1 bar
